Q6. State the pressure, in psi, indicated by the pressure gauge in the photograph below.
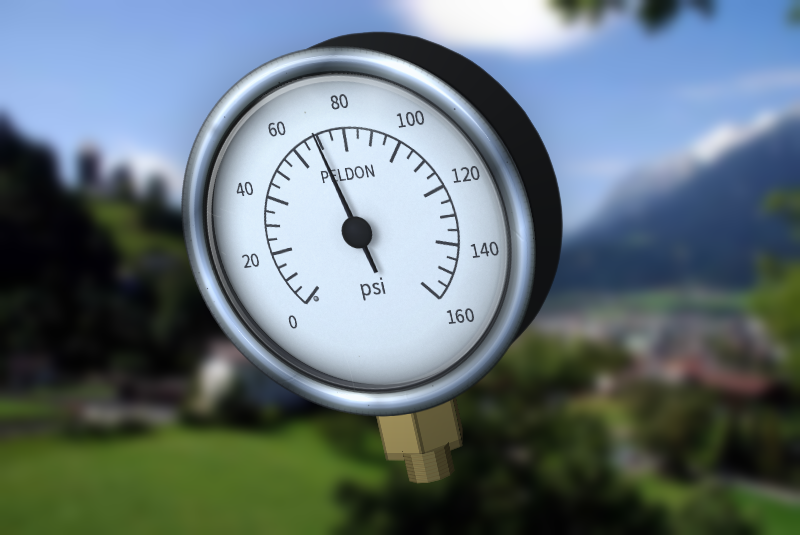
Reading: 70 psi
